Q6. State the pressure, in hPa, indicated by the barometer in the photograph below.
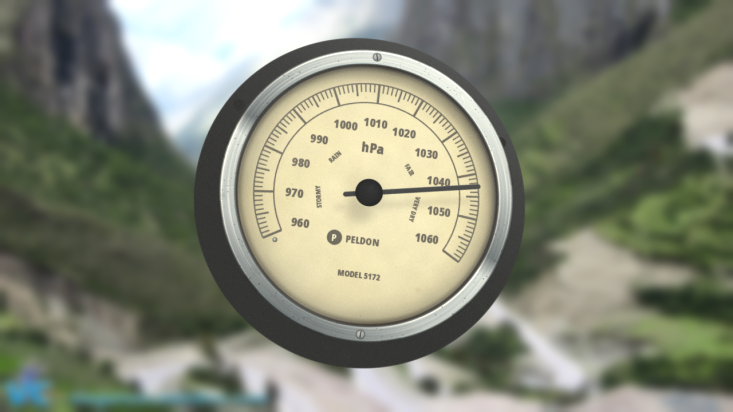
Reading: 1043 hPa
